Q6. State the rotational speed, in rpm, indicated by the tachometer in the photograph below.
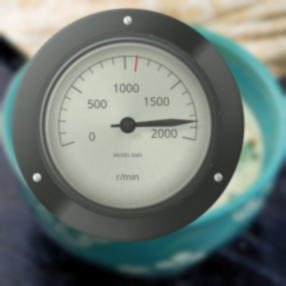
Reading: 1850 rpm
